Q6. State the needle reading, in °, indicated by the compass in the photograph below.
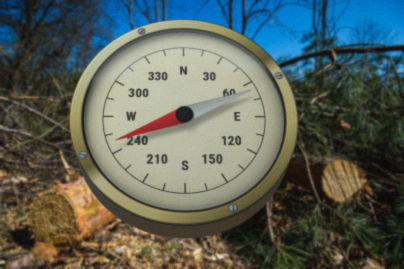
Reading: 247.5 °
